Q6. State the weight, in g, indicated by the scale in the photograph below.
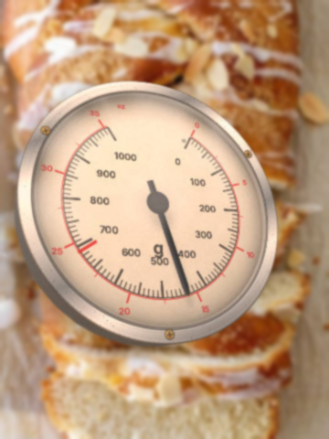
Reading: 450 g
